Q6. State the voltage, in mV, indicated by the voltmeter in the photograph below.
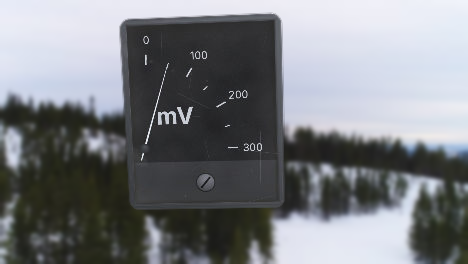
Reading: 50 mV
